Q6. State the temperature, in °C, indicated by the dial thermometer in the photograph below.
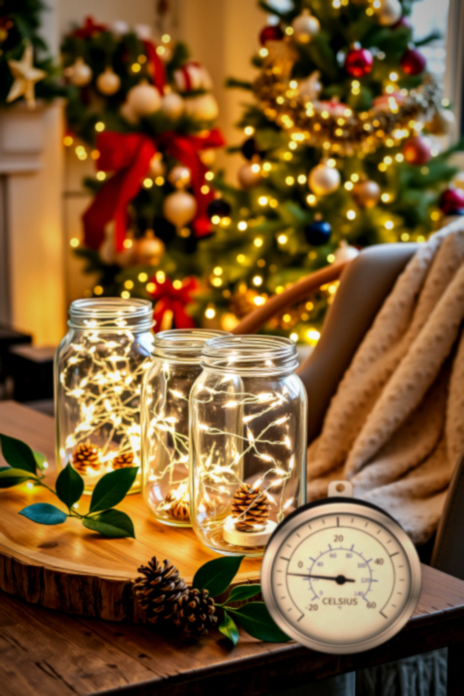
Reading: -4 °C
